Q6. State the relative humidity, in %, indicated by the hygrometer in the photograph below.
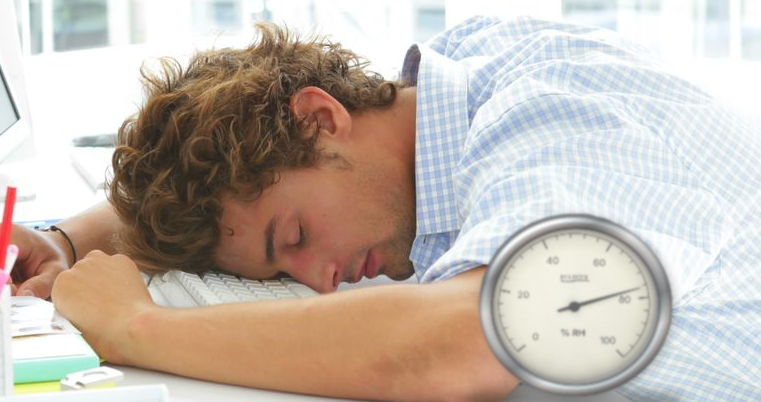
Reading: 76 %
